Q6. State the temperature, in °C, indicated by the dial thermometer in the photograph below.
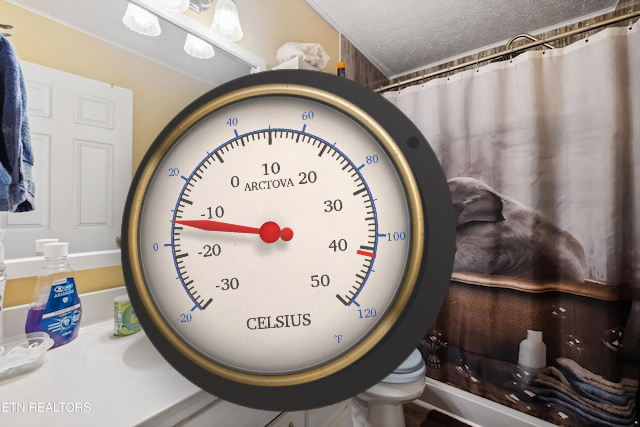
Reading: -14 °C
